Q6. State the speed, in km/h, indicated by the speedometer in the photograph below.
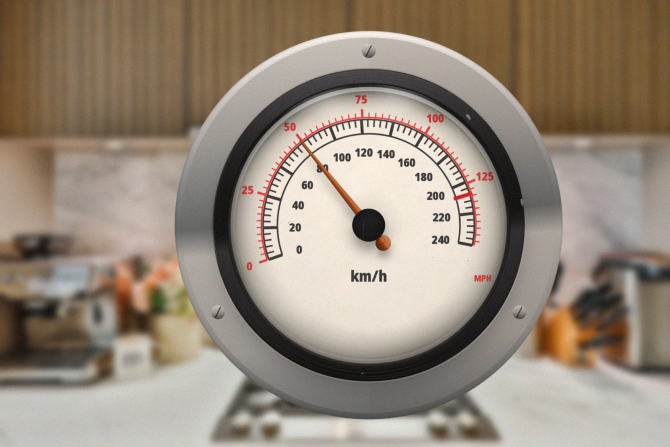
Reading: 80 km/h
